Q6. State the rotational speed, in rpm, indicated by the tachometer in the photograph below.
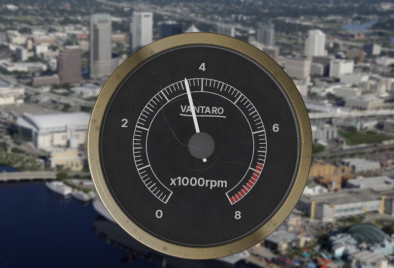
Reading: 3600 rpm
